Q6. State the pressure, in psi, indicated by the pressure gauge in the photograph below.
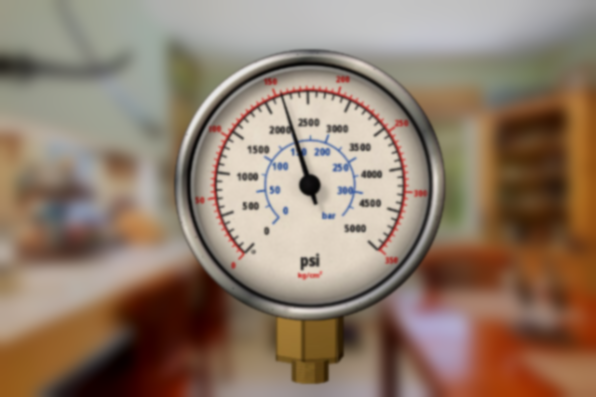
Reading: 2200 psi
